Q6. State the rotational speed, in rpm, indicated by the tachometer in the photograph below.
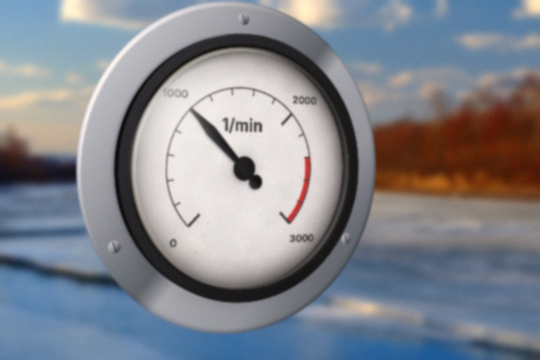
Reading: 1000 rpm
